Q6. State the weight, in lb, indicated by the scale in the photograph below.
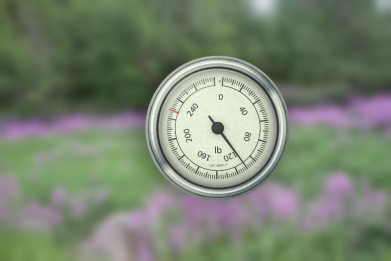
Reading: 110 lb
